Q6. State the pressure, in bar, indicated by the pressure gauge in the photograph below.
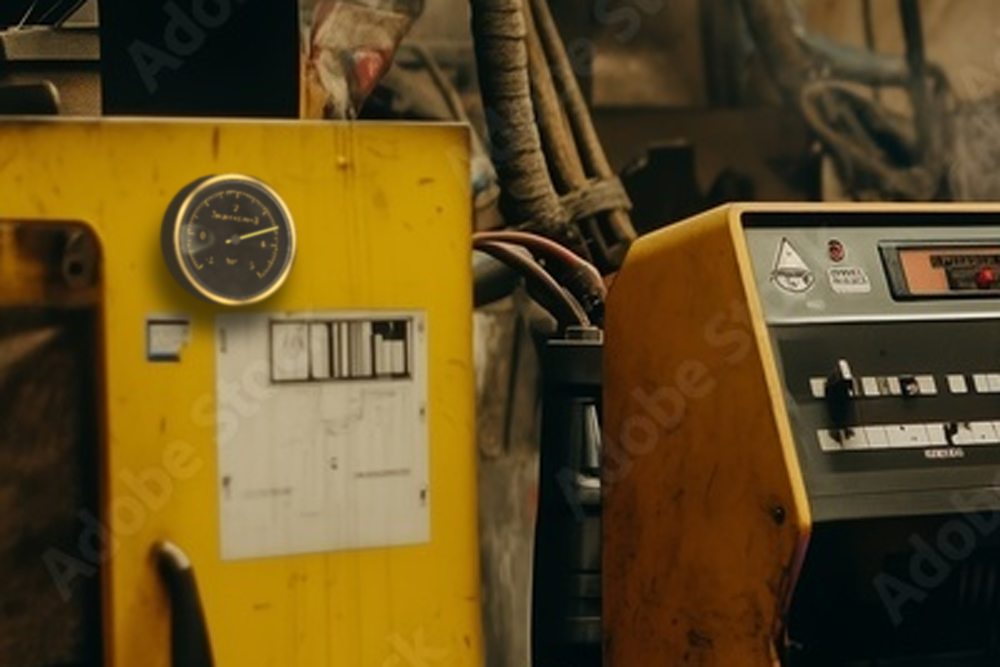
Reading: 3.5 bar
